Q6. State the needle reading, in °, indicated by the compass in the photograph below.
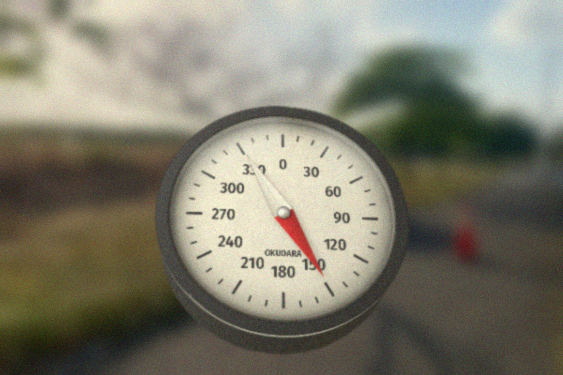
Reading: 150 °
